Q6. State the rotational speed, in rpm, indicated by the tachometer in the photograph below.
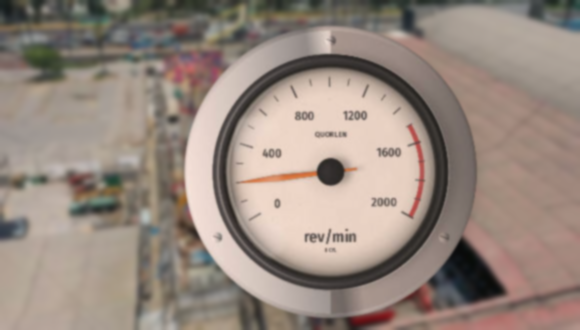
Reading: 200 rpm
